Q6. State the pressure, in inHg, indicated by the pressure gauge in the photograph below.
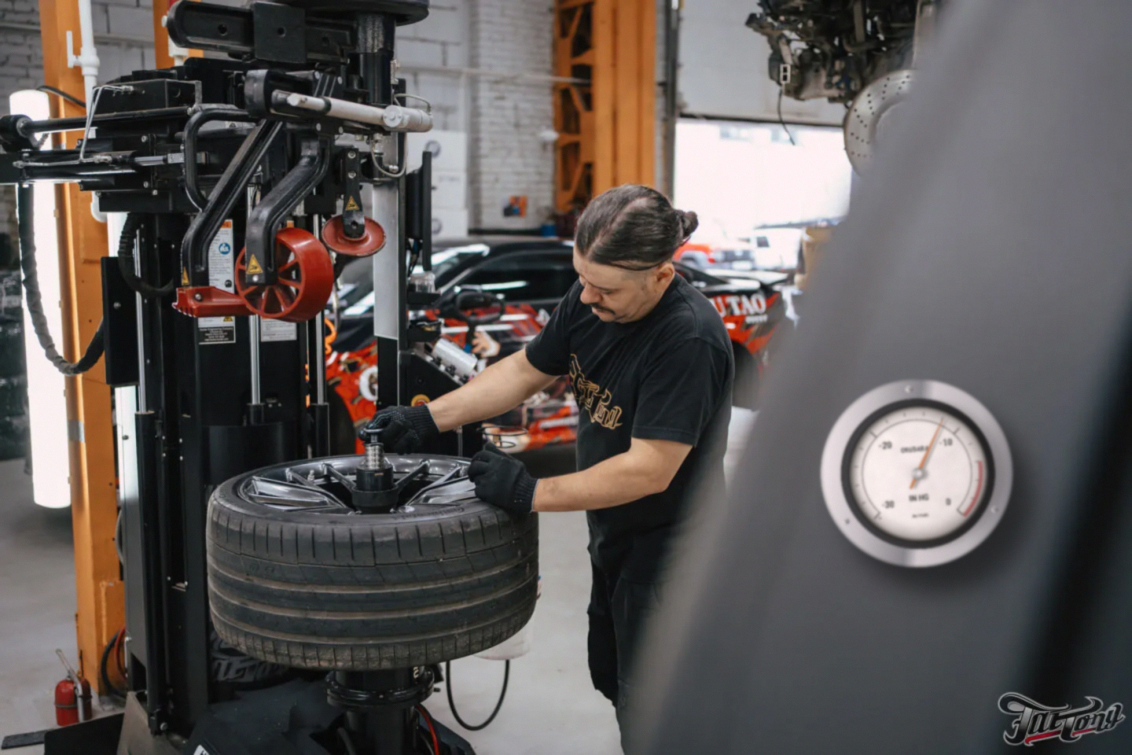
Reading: -12 inHg
